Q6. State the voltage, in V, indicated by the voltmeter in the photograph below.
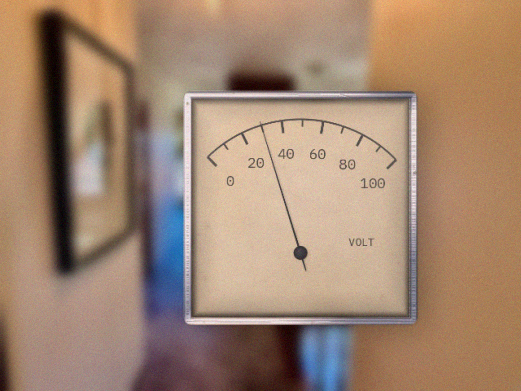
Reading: 30 V
